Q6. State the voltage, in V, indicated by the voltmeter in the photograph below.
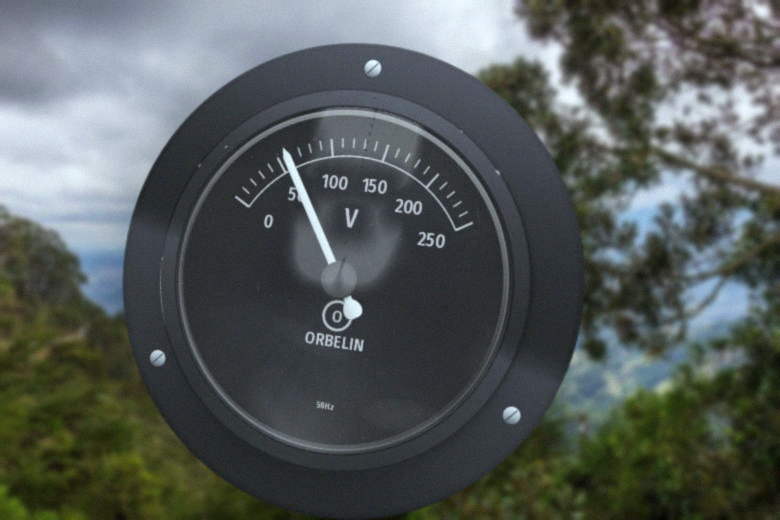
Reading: 60 V
